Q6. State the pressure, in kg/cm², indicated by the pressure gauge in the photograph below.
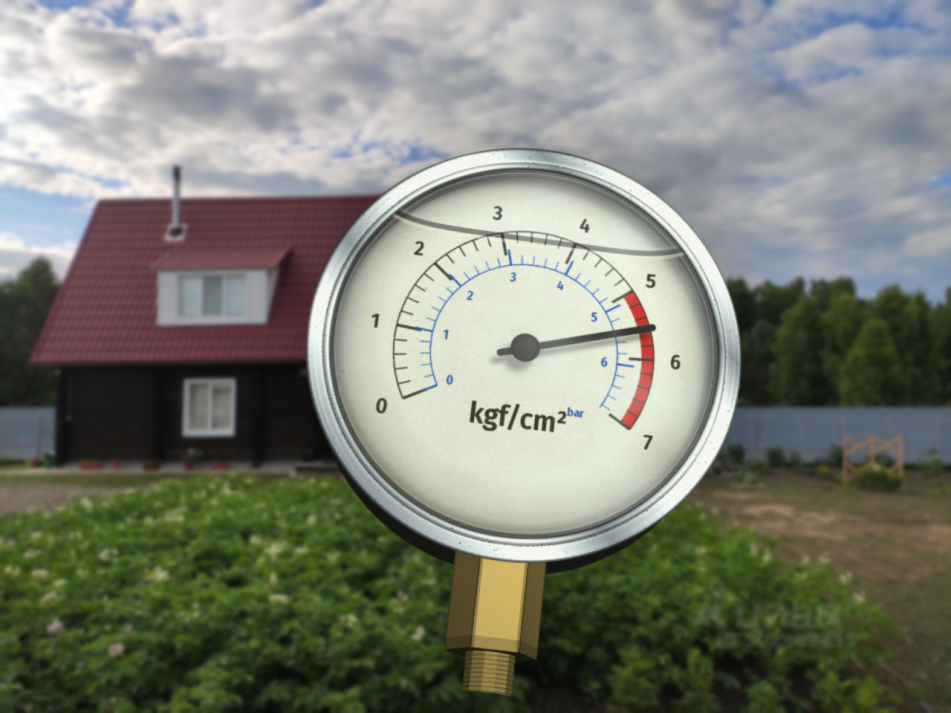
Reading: 5.6 kg/cm²
